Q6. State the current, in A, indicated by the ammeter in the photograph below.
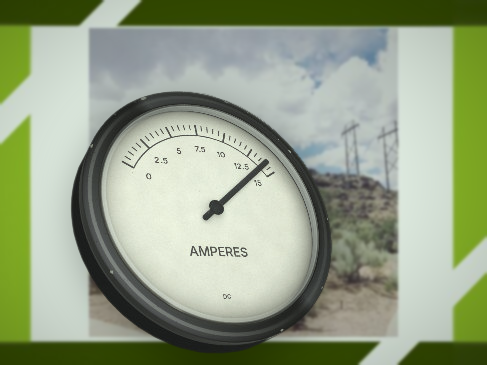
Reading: 14 A
